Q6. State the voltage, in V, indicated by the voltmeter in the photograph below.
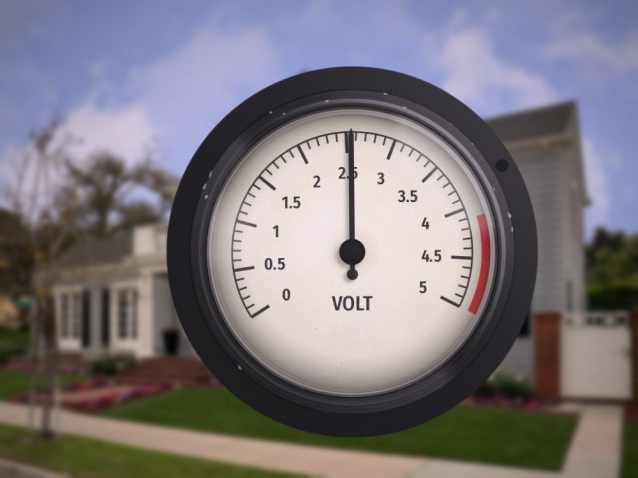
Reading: 2.55 V
